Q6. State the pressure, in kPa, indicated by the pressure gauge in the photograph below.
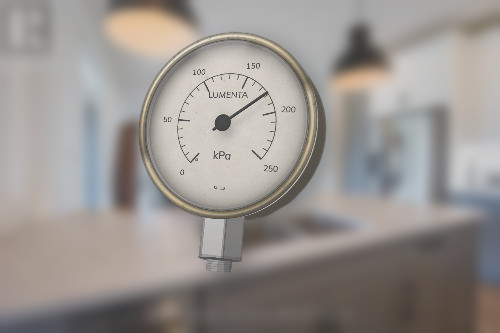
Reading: 180 kPa
